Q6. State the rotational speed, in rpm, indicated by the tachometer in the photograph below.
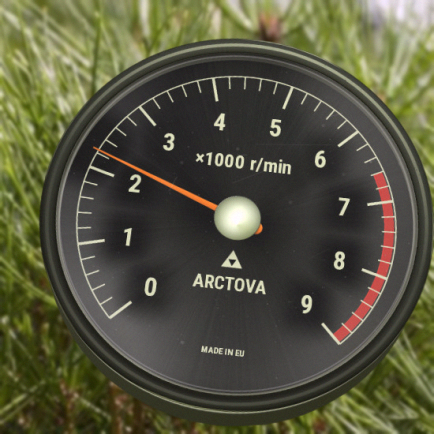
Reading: 2200 rpm
